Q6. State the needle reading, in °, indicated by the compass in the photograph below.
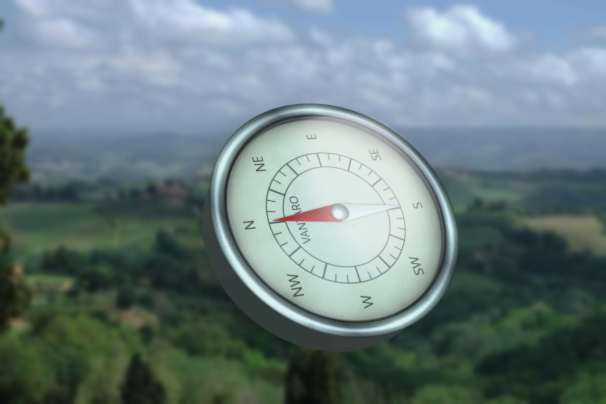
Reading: 0 °
